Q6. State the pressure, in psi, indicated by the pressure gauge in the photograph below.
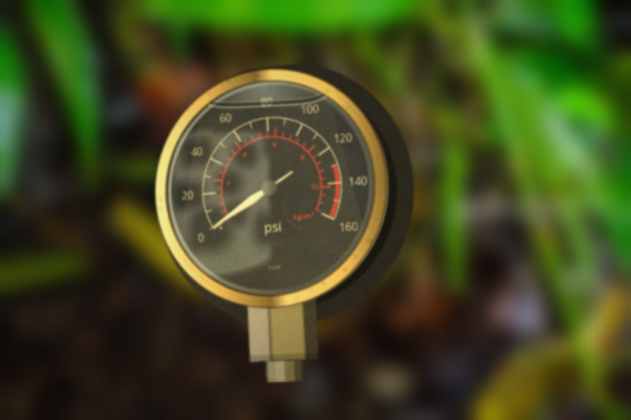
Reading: 0 psi
